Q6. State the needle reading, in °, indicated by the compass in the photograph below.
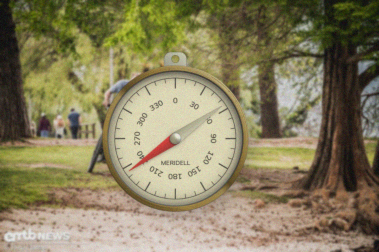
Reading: 235 °
